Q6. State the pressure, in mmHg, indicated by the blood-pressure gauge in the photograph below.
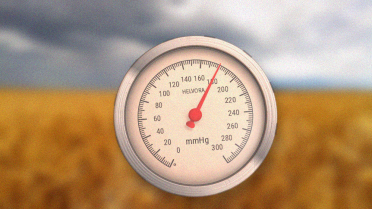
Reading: 180 mmHg
